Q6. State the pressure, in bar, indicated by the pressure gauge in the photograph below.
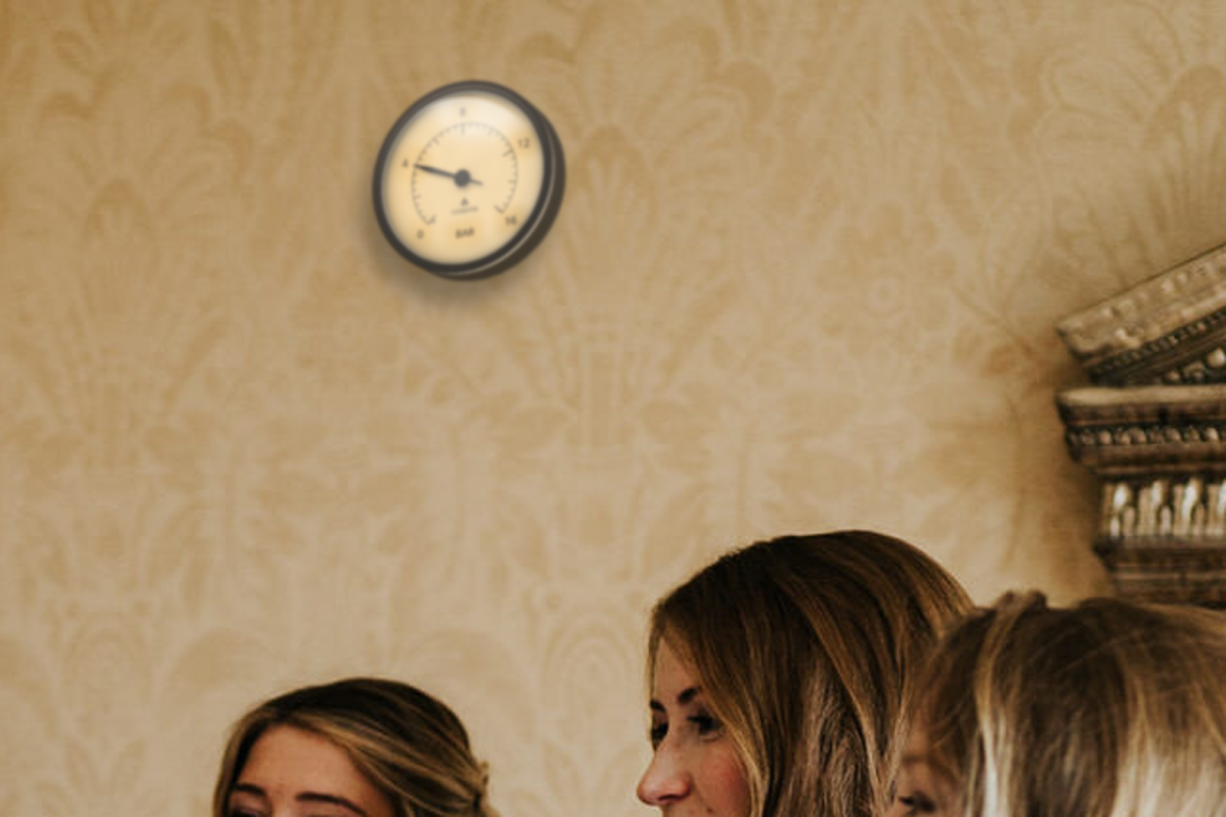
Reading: 4 bar
